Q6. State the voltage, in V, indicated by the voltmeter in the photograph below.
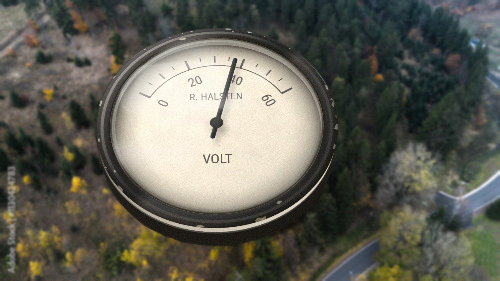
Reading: 37.5 V
